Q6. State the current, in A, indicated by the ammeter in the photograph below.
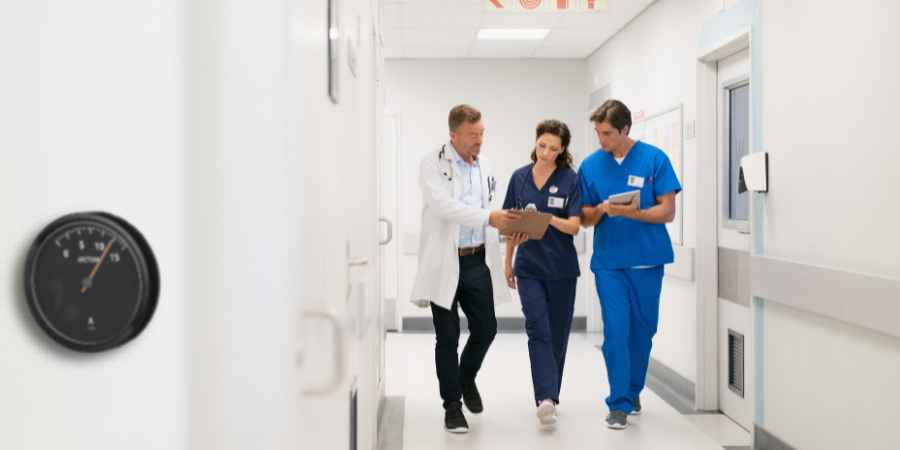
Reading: 12.5 A
